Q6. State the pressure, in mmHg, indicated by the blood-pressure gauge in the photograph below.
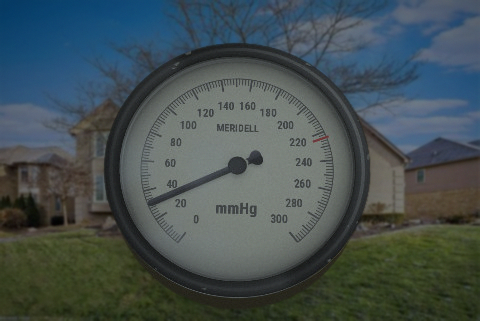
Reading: 30 mmHg
